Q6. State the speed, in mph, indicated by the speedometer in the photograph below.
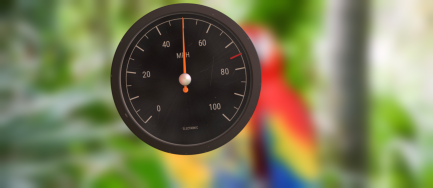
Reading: 50 mph
